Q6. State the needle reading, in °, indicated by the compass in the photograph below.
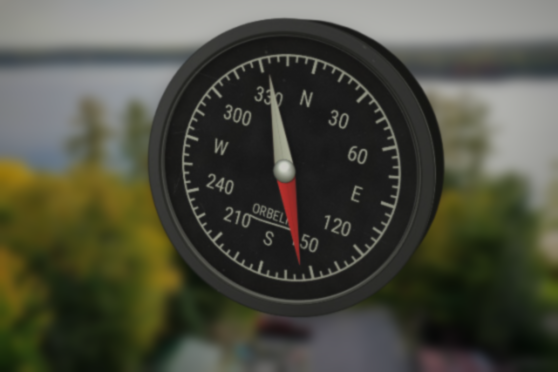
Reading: 155 °
